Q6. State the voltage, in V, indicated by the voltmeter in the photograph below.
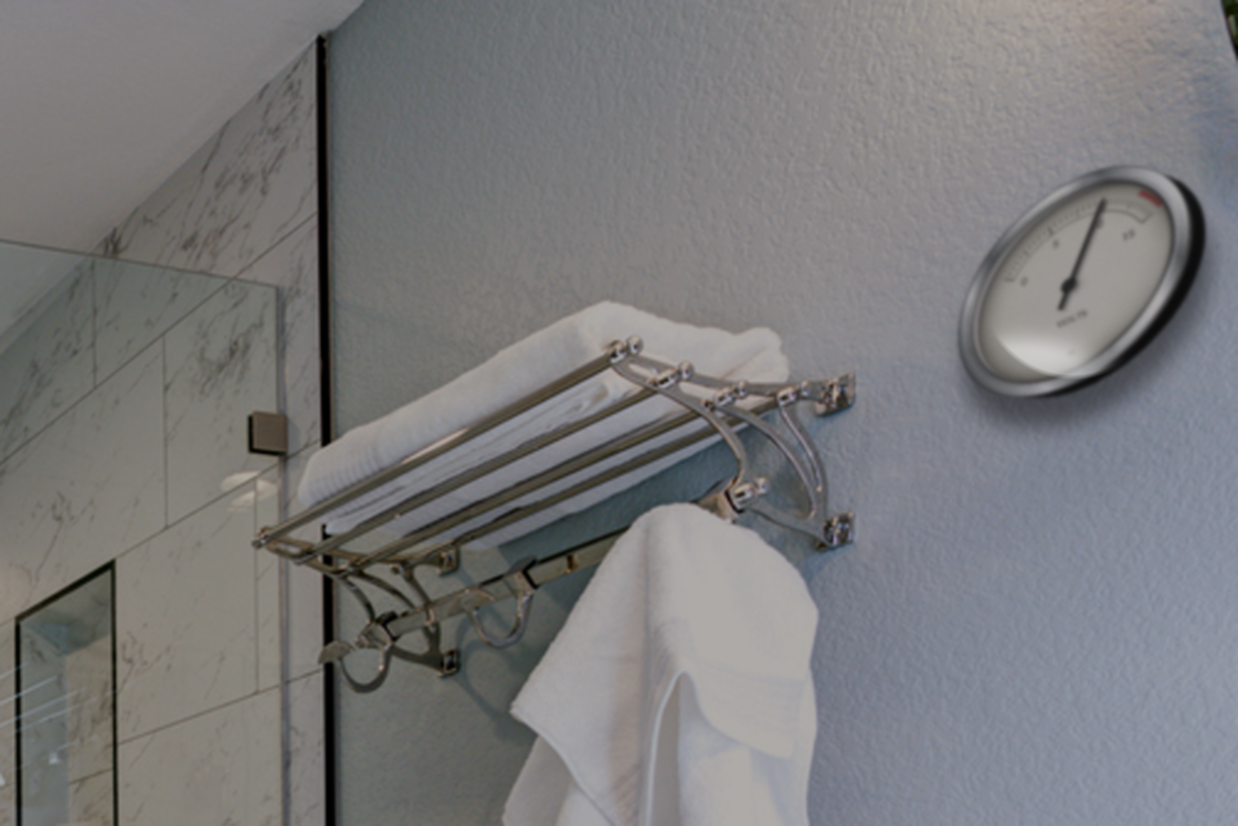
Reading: 10 V
